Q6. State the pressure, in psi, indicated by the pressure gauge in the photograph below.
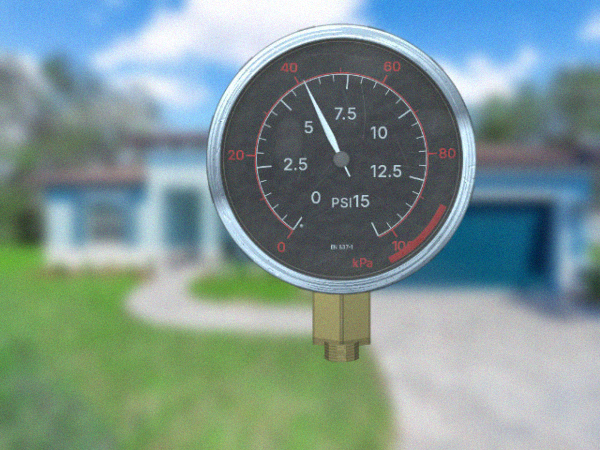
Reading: 6 psi
